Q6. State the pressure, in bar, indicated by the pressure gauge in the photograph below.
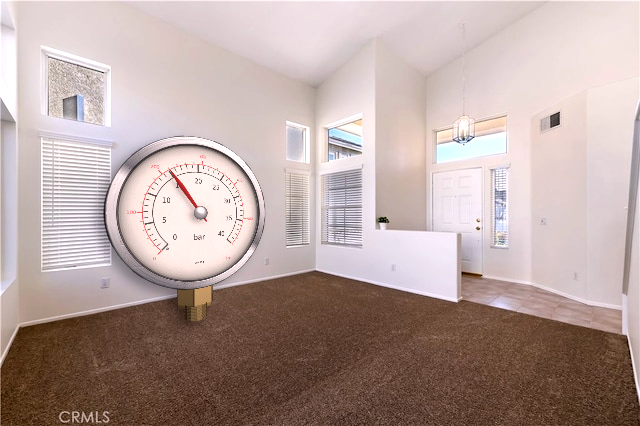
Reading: 15 bar
